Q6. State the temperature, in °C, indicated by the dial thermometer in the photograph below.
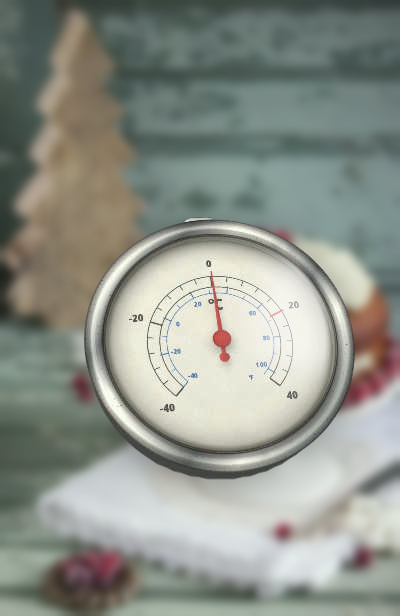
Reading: 0 °C
